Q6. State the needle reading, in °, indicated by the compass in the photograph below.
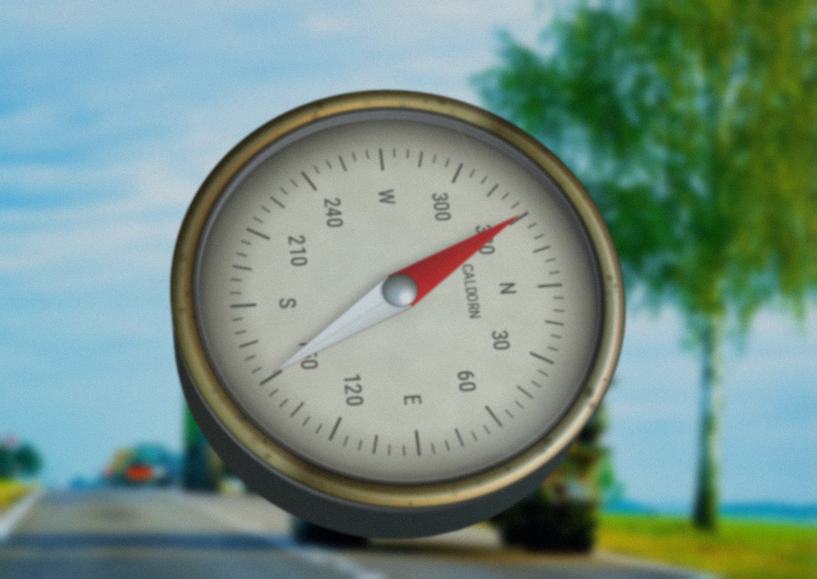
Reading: 330 °
